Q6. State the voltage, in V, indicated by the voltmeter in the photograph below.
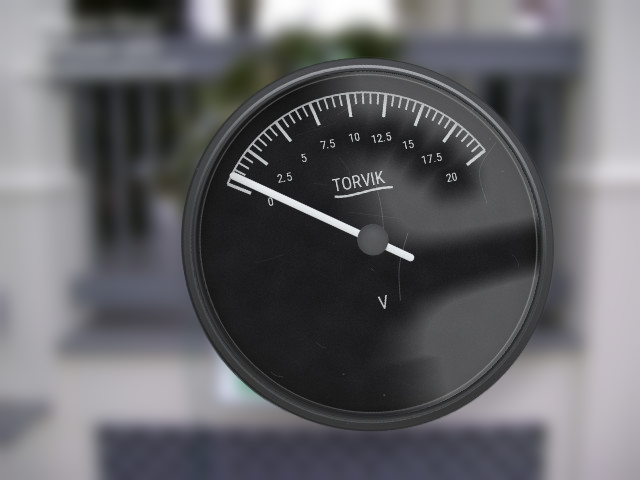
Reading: 0.5 V
